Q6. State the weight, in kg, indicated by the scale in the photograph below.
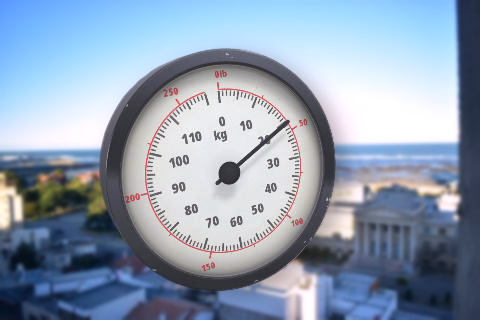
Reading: 20 kg
